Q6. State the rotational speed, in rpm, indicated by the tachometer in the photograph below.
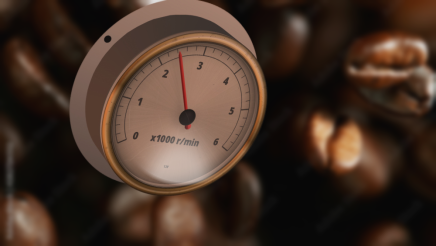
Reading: 2400 rpm
